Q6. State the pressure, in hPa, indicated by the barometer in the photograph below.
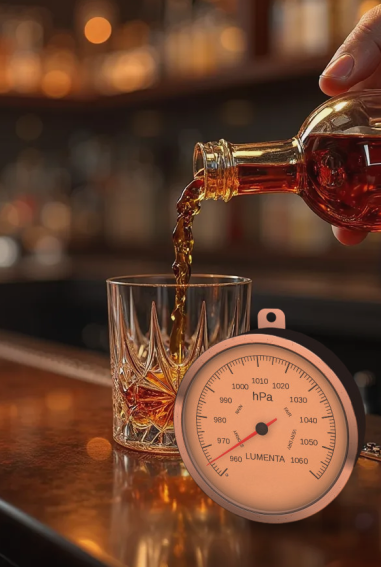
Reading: 965 hPa
